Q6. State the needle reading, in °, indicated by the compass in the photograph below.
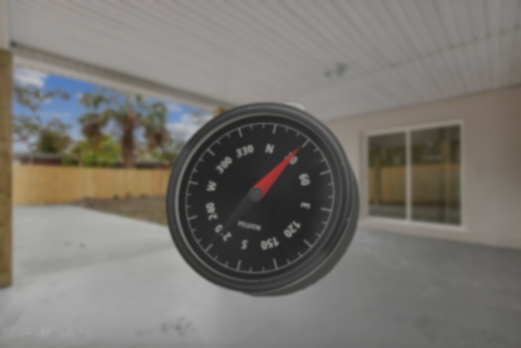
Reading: 30 °
